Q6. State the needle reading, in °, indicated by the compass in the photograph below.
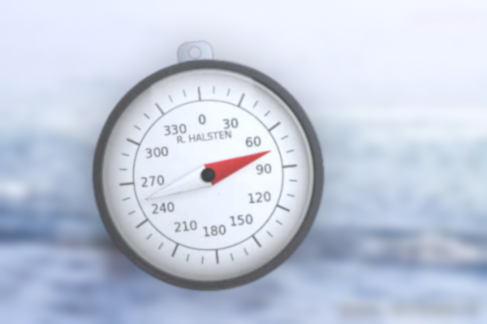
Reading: 75 °
